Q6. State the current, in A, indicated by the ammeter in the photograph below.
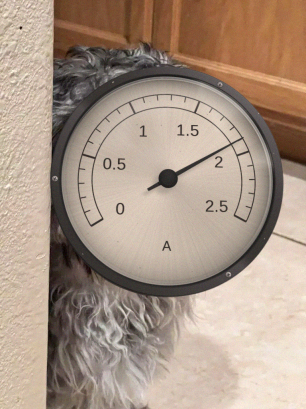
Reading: 1.9 A
